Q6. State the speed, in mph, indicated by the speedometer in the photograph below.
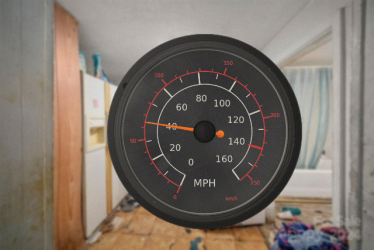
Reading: 40 mph
